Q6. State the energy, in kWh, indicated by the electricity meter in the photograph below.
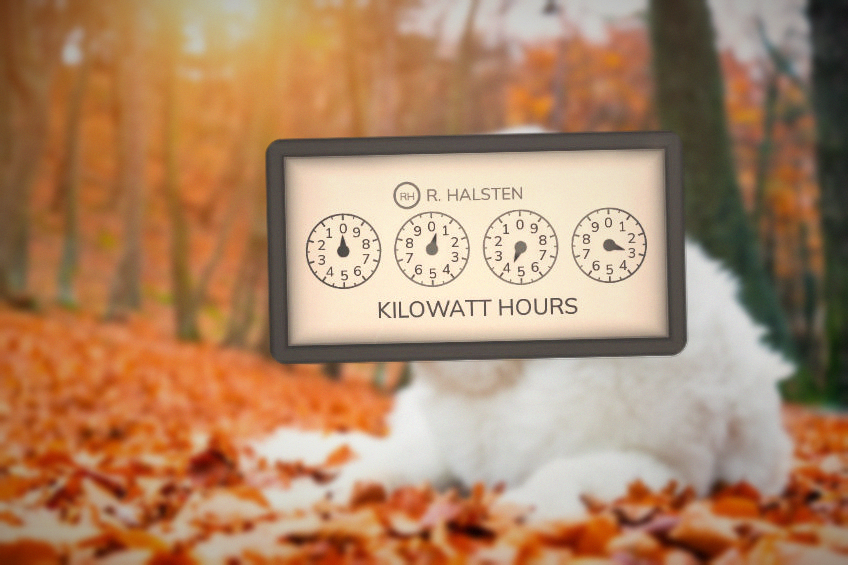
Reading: 43 kWh
